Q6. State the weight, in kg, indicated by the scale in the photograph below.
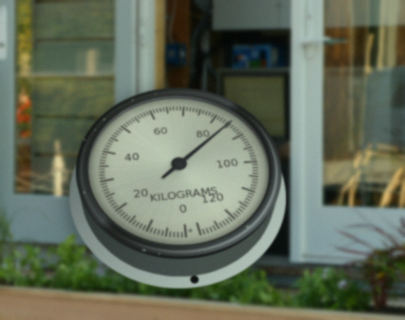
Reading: 85 kg
